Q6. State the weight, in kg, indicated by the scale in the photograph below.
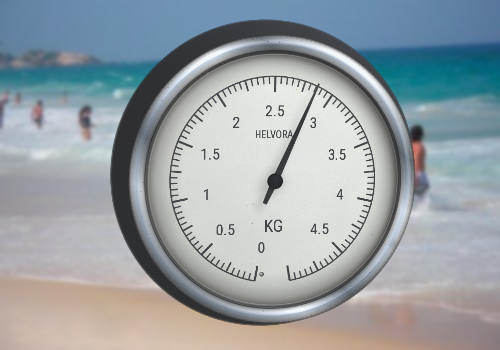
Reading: 2.85 kg
